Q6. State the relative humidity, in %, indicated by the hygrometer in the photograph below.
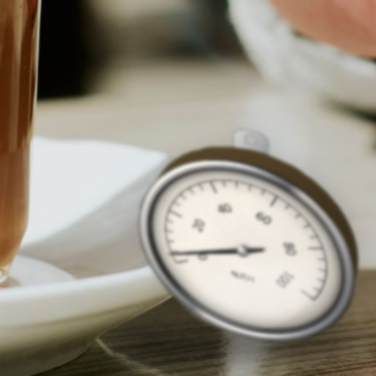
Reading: 4 %
